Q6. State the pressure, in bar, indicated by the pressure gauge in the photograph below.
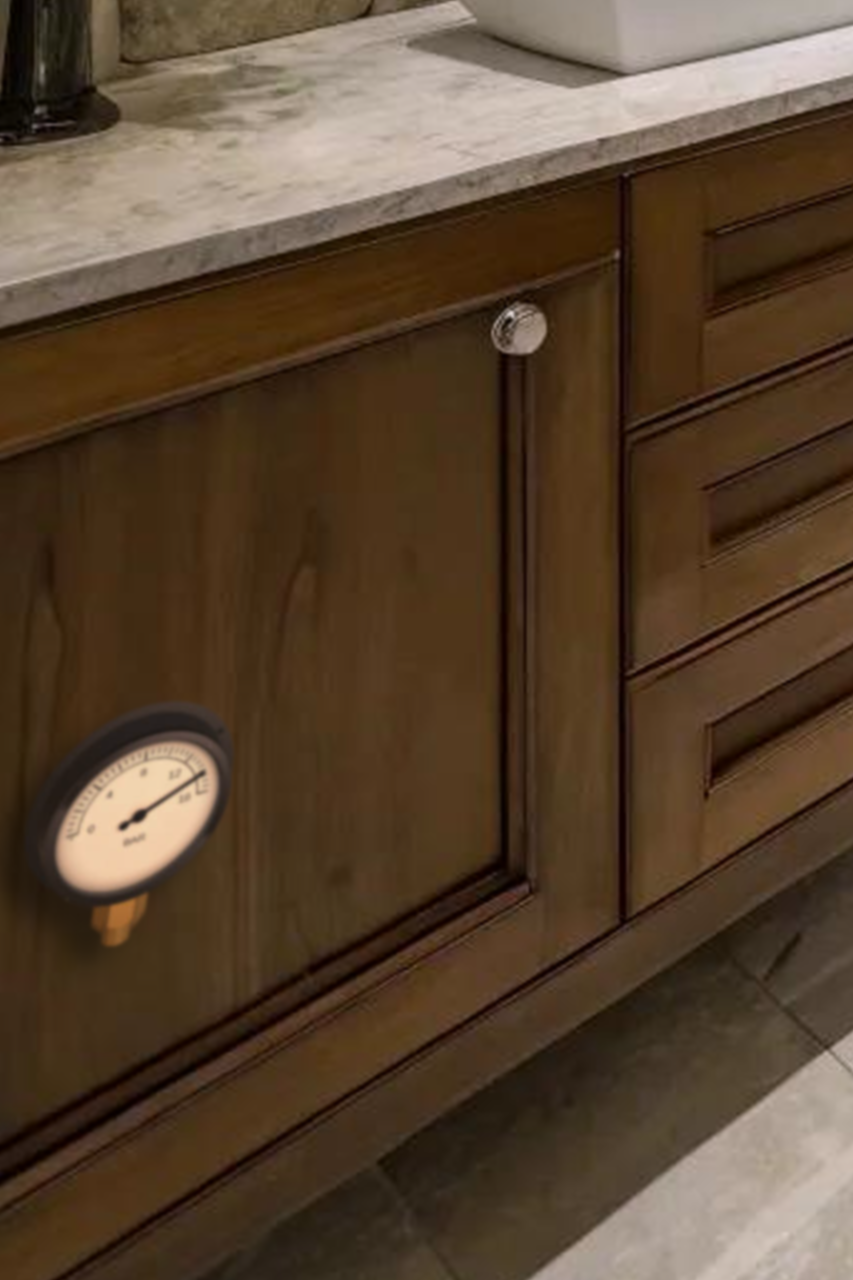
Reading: 14 bar
